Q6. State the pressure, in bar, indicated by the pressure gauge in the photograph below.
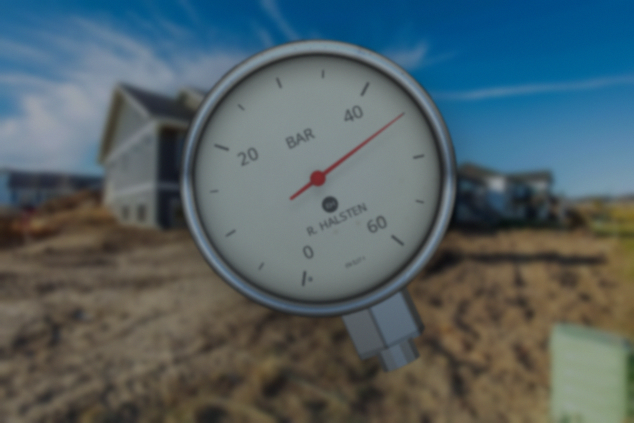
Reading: 45 bar
